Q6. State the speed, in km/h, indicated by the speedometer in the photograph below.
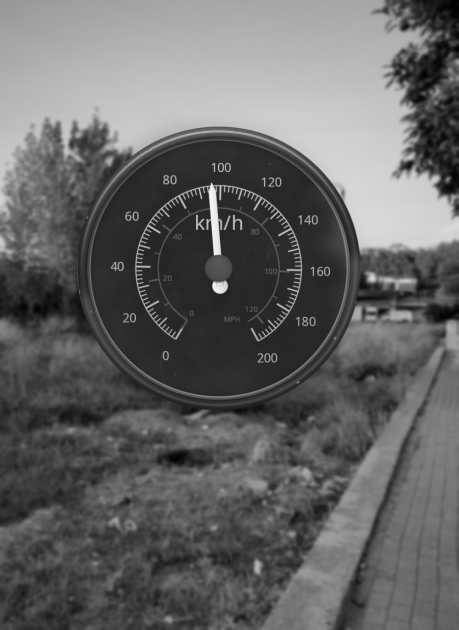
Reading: 96 km/h
